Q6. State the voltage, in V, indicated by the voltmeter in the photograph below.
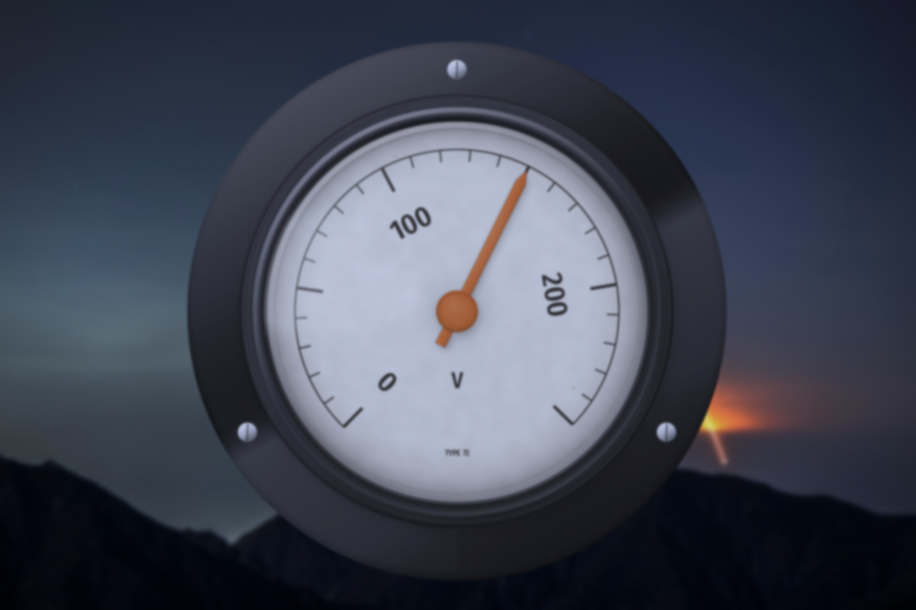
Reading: 150 V
